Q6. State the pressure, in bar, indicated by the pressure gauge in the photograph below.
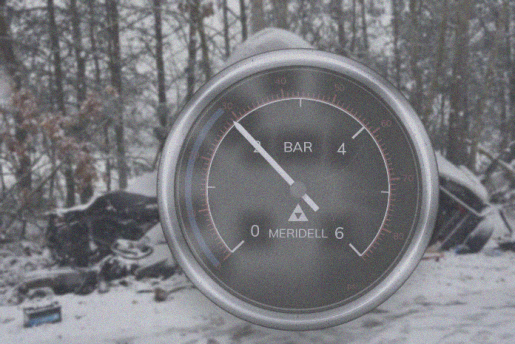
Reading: 2 bar
